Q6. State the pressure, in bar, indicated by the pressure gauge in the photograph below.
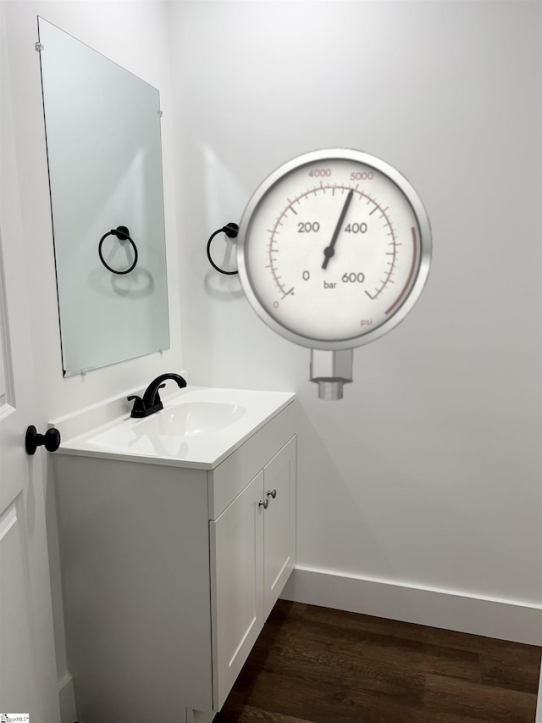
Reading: 340 bar
